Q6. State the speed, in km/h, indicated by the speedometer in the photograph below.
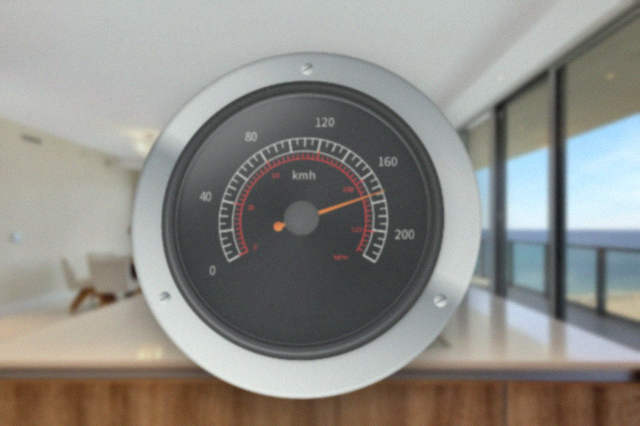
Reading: 175 km/h
